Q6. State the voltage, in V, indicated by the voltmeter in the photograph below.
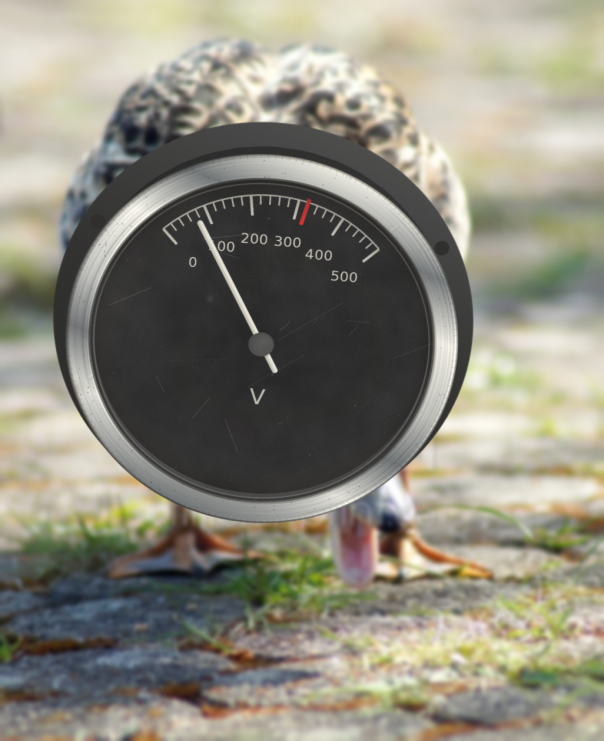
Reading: 80 V
